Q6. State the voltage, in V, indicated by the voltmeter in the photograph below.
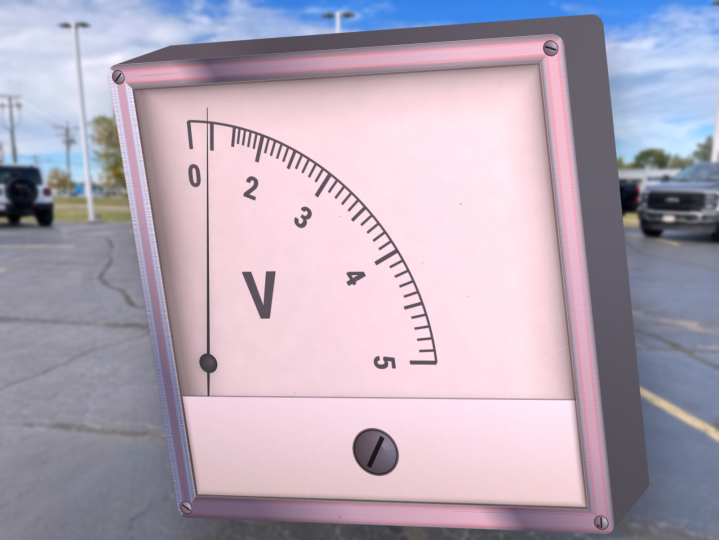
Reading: 1 V
